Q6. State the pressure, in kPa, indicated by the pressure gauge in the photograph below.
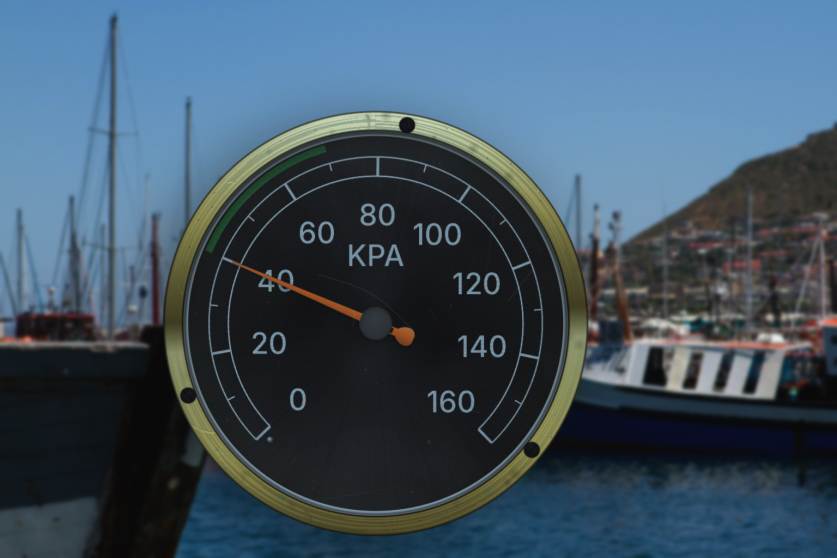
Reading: 40 kPa
